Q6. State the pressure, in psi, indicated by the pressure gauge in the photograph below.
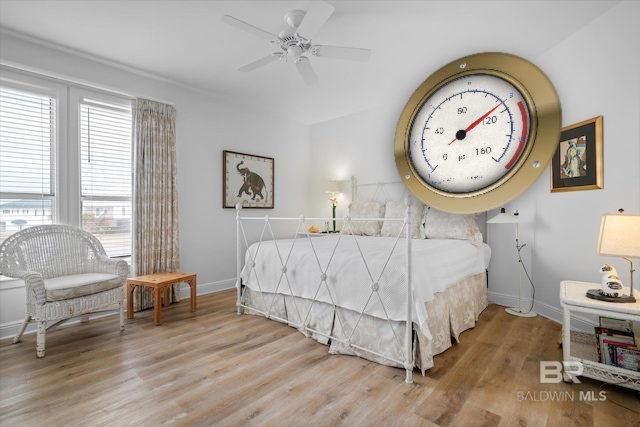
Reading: 115 psi
